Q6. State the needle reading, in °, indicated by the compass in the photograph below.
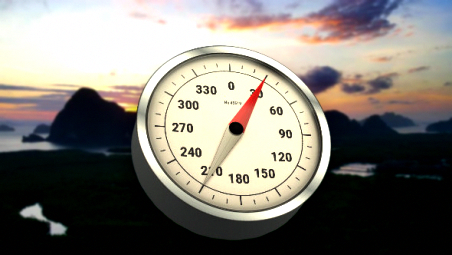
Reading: 30 °
